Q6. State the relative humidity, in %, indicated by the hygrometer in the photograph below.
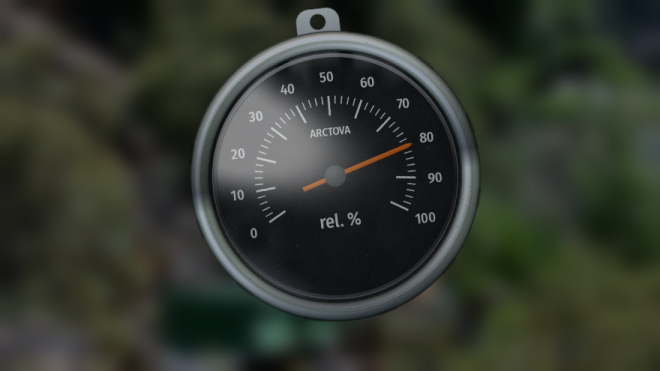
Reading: 80 %
